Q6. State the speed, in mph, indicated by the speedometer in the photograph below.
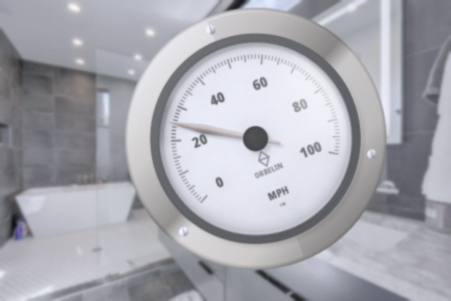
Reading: 25 mph
